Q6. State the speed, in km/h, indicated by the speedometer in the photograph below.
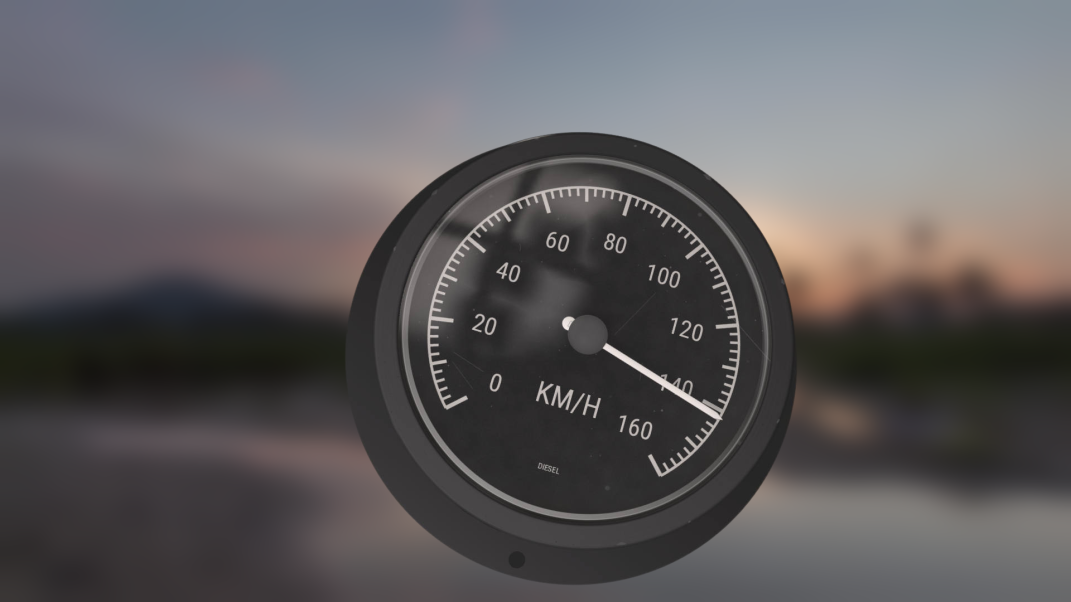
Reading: 142 km/h
